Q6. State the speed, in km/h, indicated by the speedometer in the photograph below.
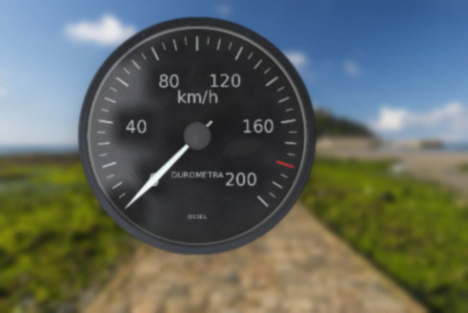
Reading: 0 km/h
